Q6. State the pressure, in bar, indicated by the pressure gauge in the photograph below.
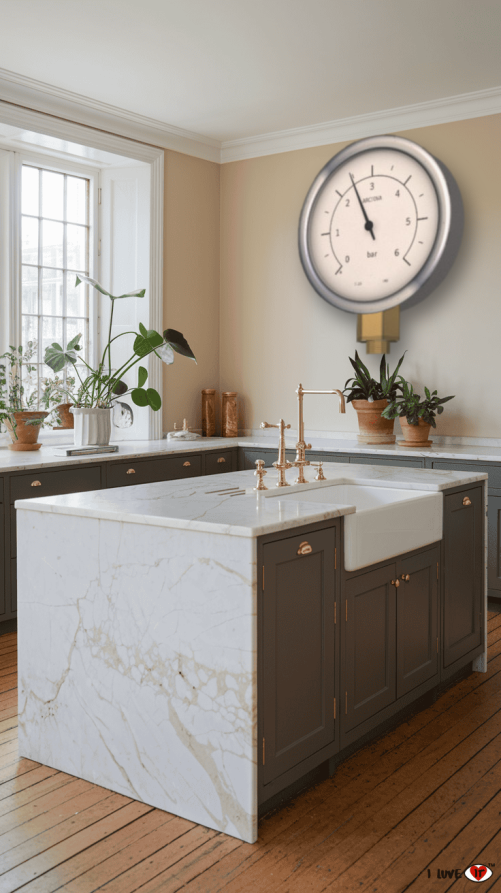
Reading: 2.5 bar
